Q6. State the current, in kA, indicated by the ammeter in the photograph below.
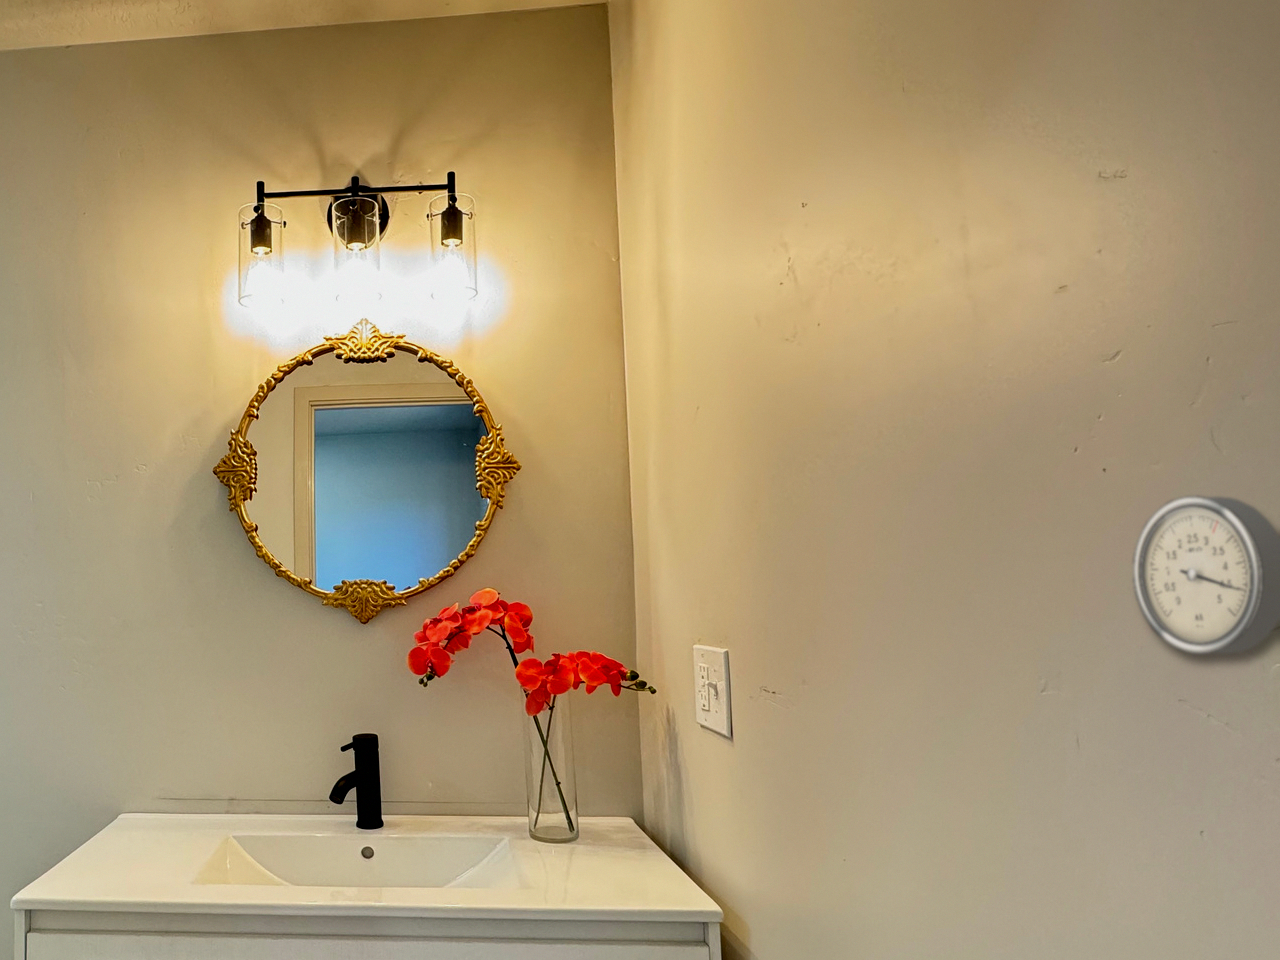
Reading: 4.5 kA
